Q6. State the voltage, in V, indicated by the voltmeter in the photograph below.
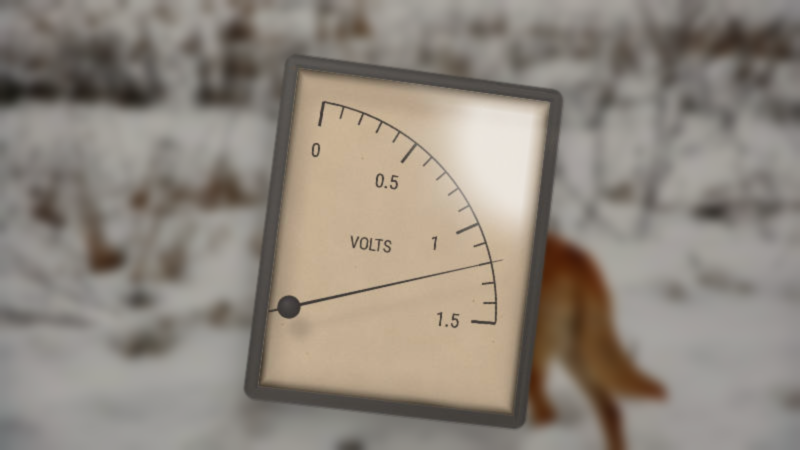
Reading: 1.2 V
